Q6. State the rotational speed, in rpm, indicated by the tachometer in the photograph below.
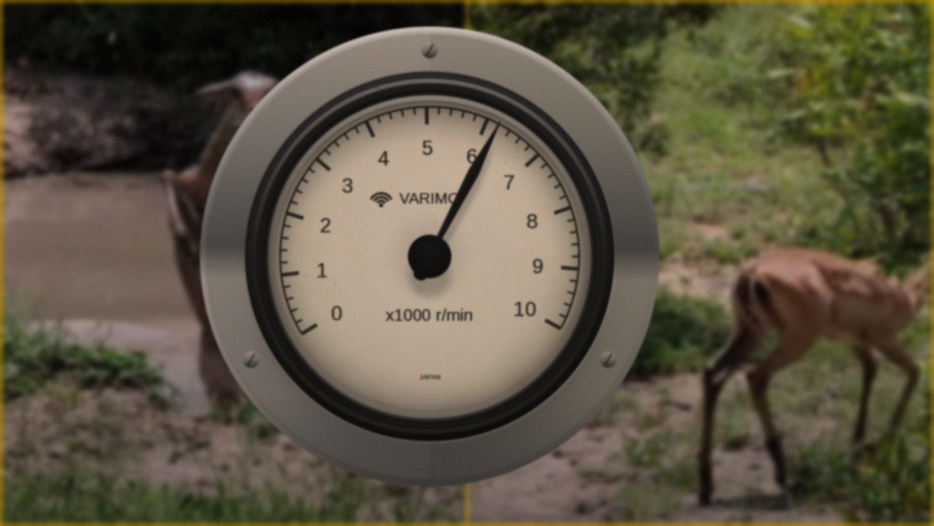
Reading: 6200 rpm
